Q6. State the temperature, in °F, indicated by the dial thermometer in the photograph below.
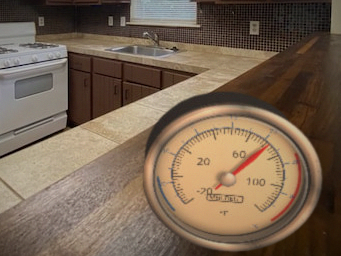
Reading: 70 °F
